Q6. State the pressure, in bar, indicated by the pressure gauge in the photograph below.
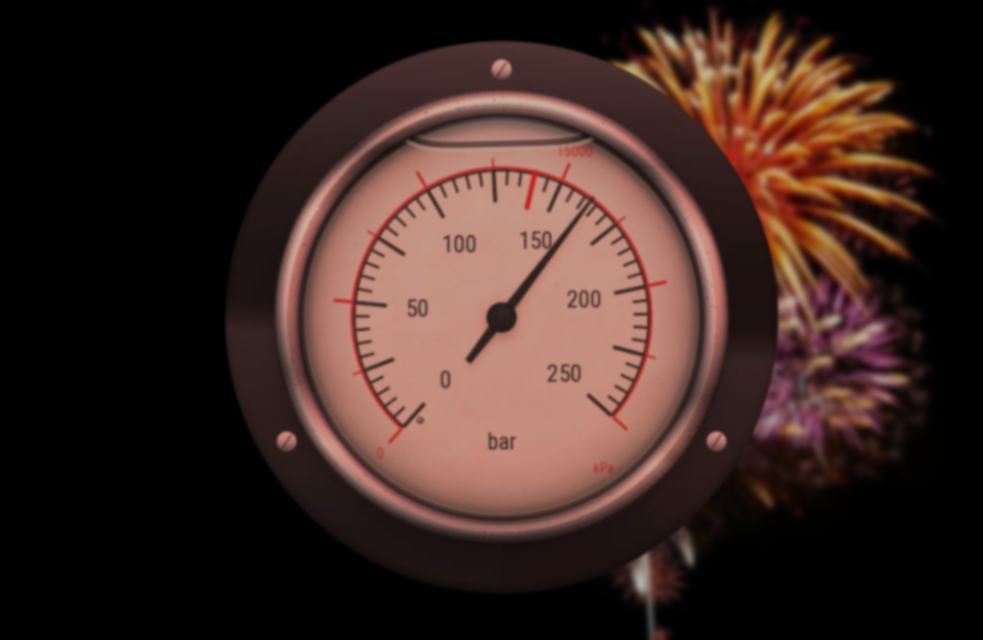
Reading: 162.5 bar
